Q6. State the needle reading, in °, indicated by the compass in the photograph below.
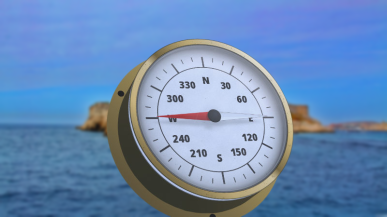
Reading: 270 °
